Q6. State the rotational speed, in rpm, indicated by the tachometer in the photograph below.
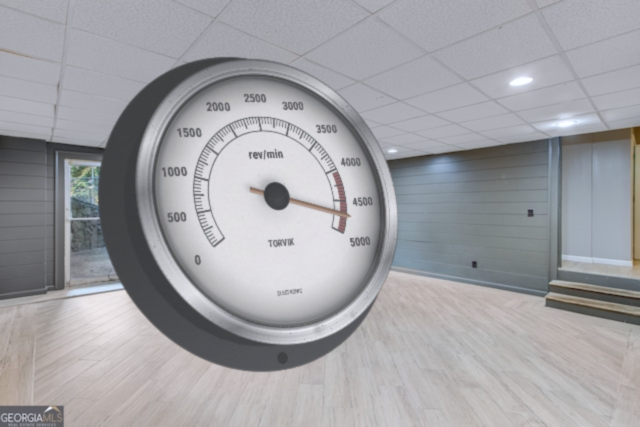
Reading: 4750 rpm
